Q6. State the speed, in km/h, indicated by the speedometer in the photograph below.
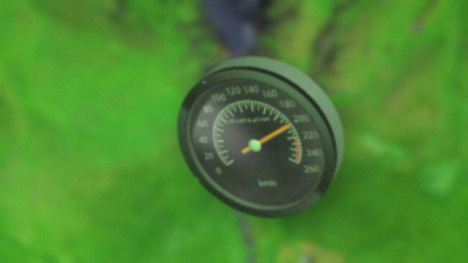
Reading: 200 km/h
